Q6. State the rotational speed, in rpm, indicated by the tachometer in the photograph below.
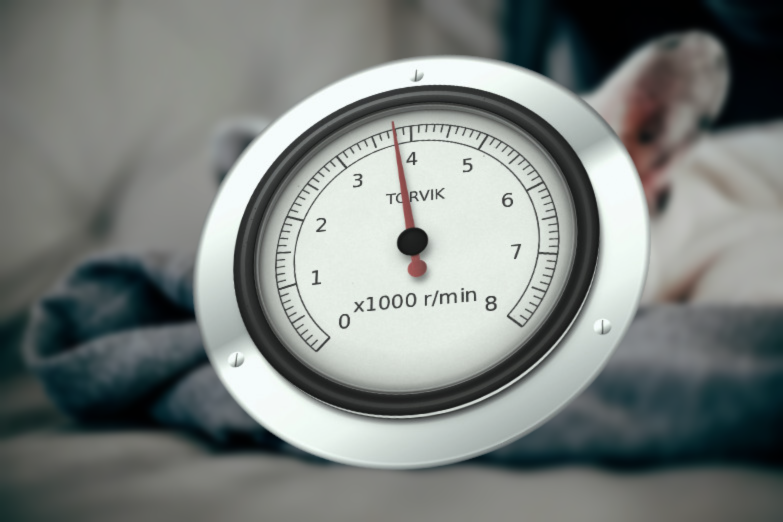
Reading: 3800 rpm
